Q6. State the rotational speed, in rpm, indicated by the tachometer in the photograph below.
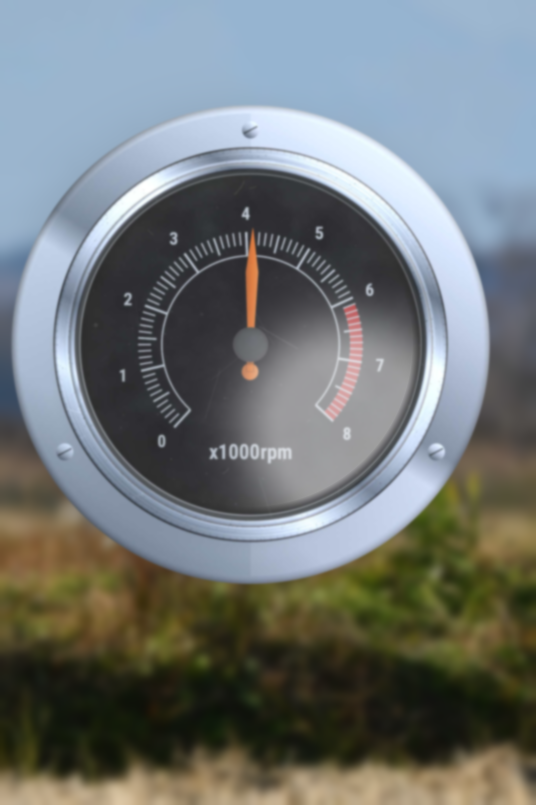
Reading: 4100 rpm
